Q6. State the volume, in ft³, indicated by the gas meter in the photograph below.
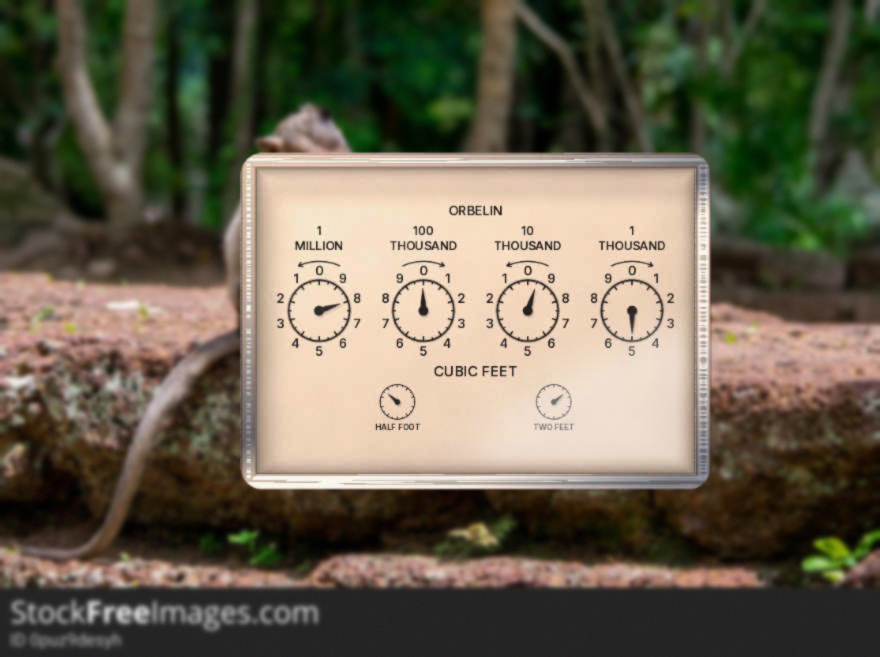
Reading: 799500 ft³
